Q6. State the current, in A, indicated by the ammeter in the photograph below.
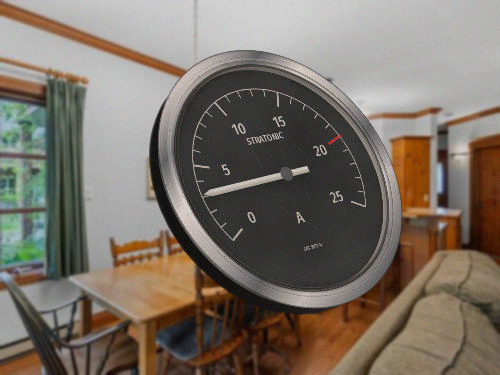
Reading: 3 A
